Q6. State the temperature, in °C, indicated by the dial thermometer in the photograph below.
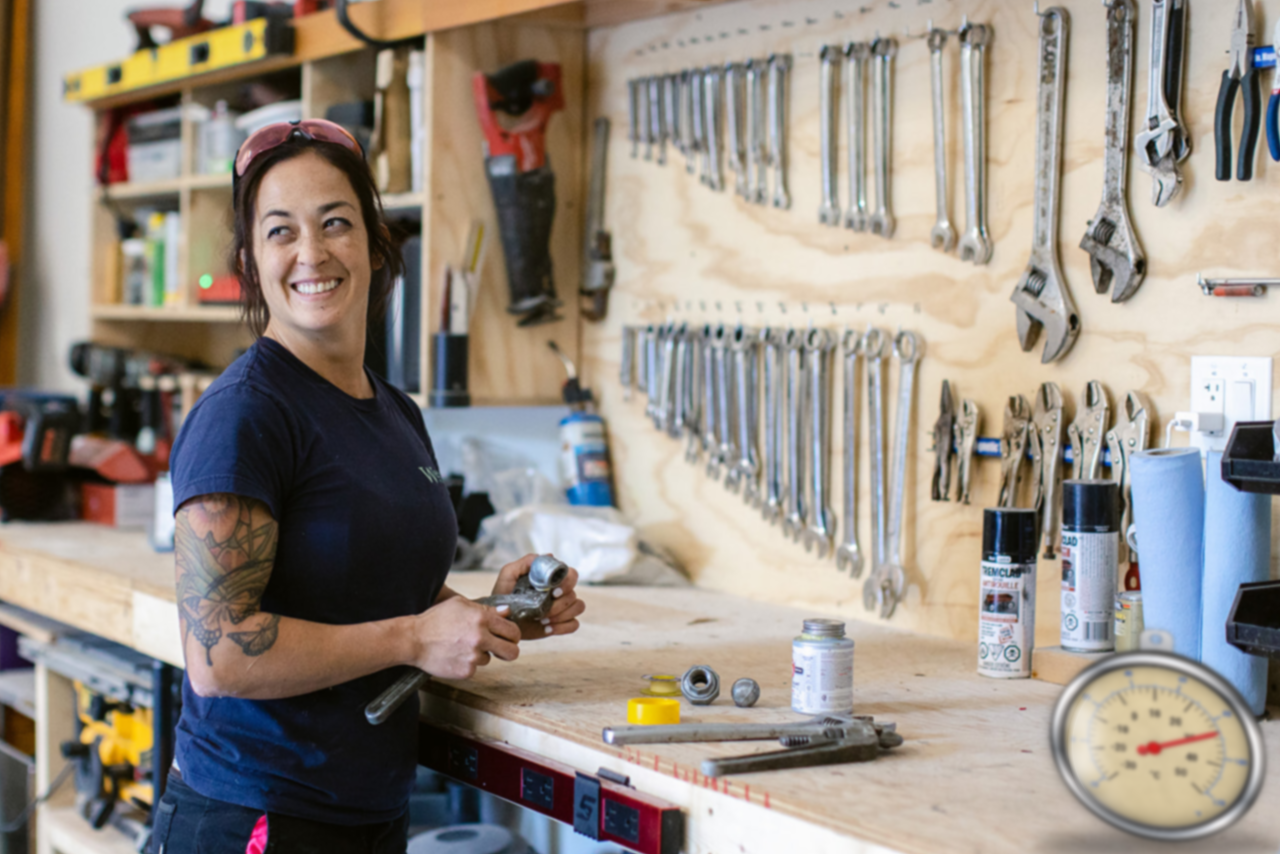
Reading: 30 °C
